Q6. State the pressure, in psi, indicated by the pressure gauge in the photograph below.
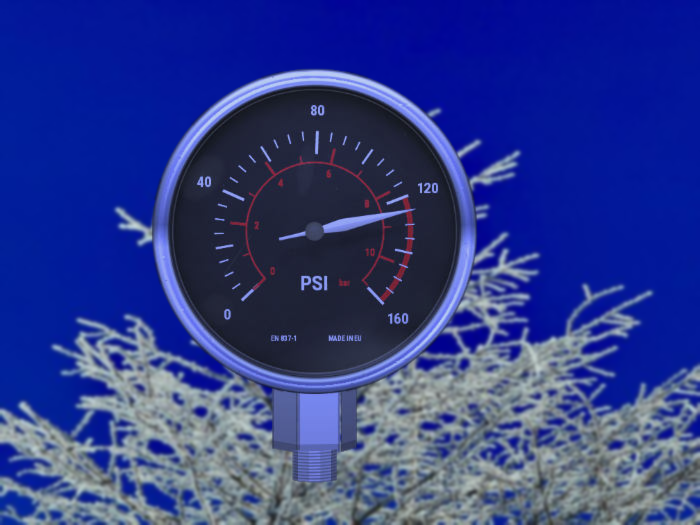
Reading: 125 psi
